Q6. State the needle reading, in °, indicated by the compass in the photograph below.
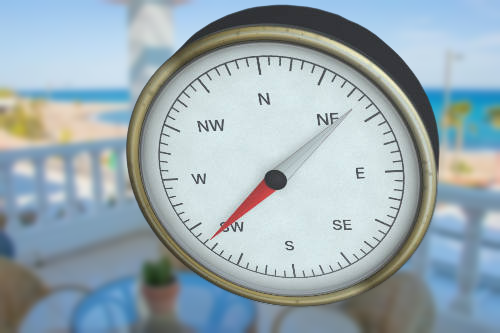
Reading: 230 °
